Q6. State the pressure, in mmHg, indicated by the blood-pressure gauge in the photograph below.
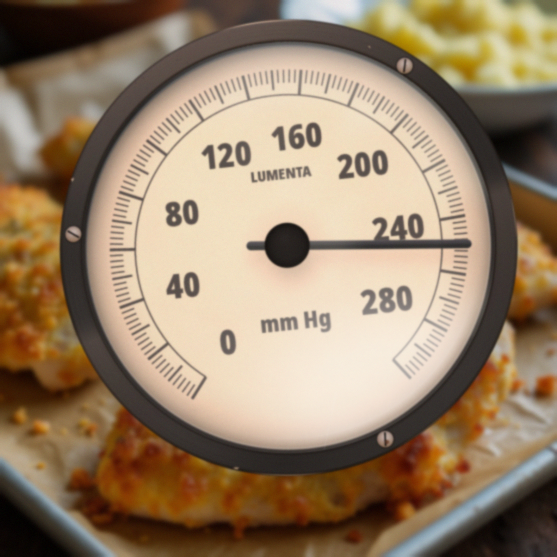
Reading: 250 mmHg
